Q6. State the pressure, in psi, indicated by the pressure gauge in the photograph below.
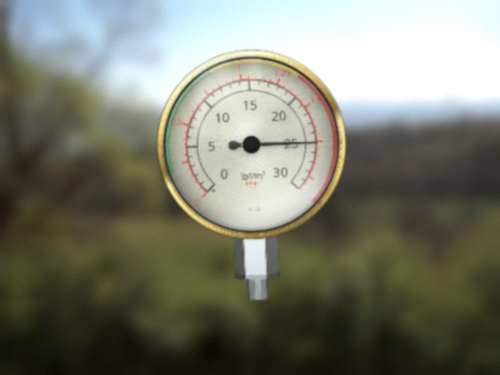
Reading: 25 psi
